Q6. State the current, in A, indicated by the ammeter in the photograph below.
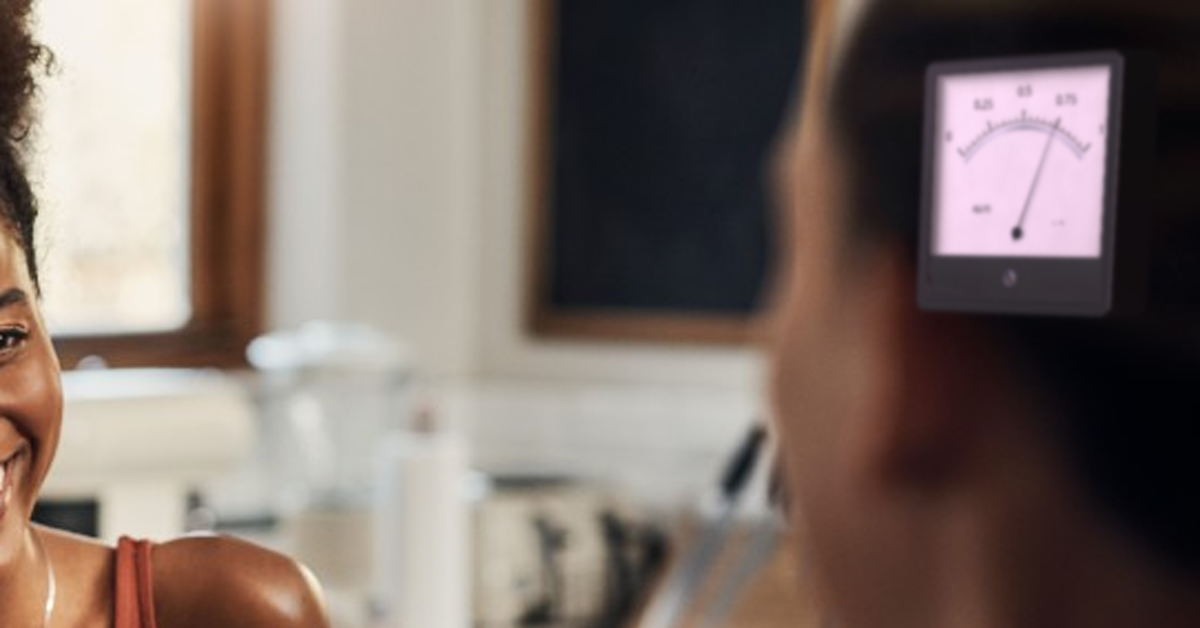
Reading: 0.75 A
